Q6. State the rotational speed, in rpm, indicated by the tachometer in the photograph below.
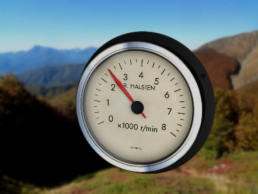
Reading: 2500 rpm
